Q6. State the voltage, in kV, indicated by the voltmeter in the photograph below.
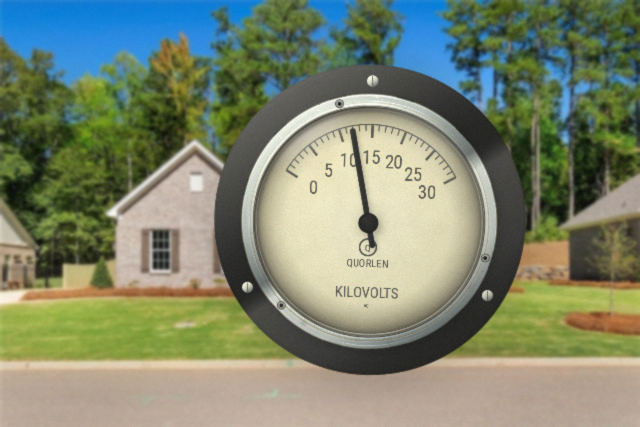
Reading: 12 kV
